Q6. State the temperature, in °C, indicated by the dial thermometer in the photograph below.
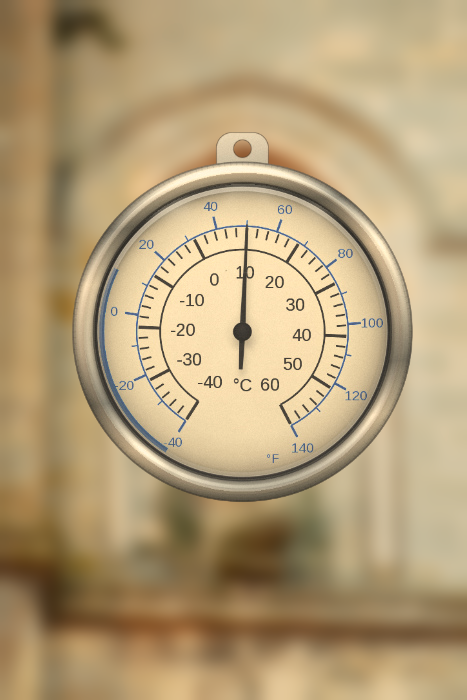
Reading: 10 °C
